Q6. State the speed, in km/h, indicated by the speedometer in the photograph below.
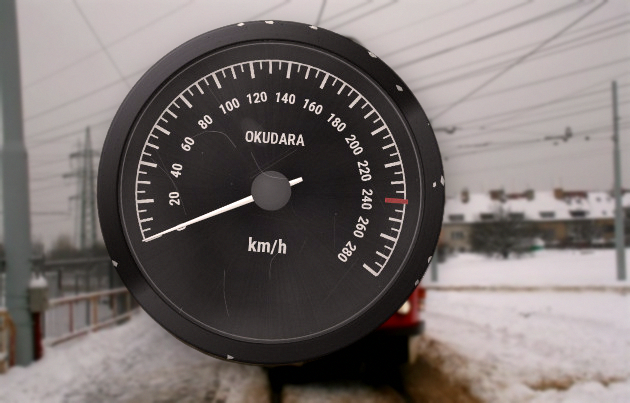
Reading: 0 km/h
